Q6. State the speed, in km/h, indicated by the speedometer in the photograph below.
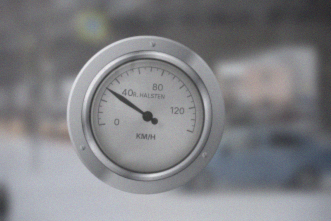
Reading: 30 km/h
